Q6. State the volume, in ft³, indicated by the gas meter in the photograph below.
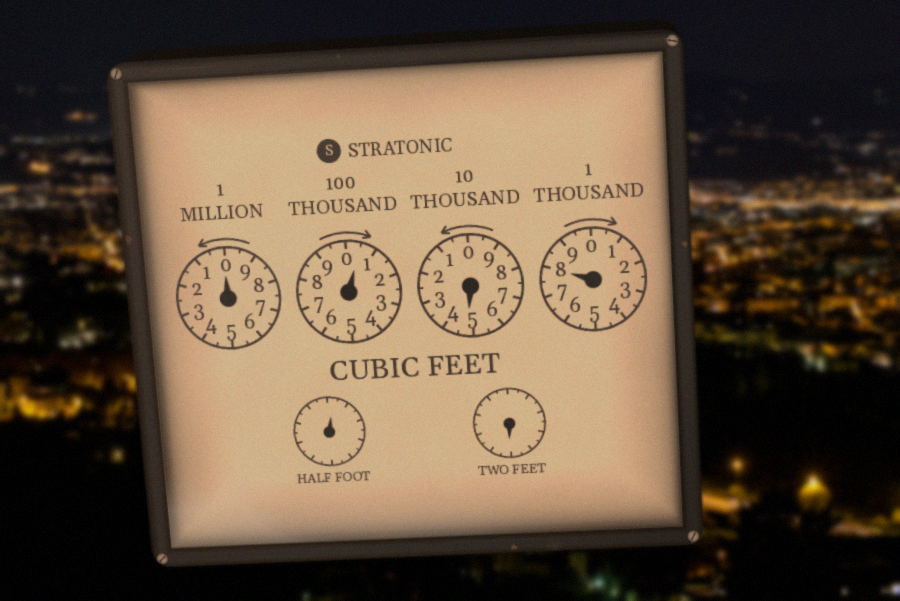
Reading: 4800 ft³
